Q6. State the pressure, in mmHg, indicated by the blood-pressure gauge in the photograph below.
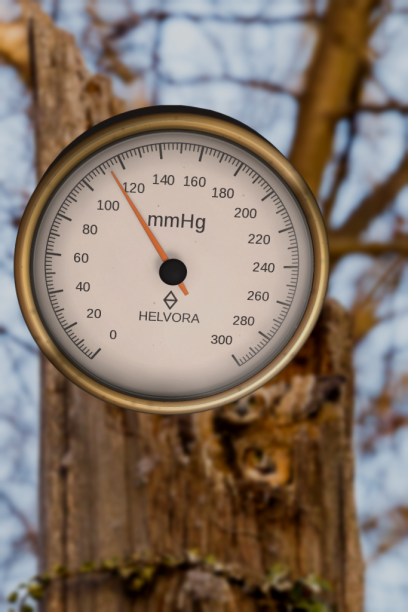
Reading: 114 mmHg
